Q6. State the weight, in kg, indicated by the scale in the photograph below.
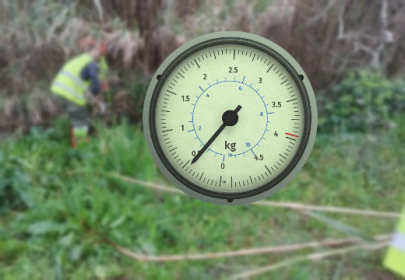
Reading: 0.45 kg
